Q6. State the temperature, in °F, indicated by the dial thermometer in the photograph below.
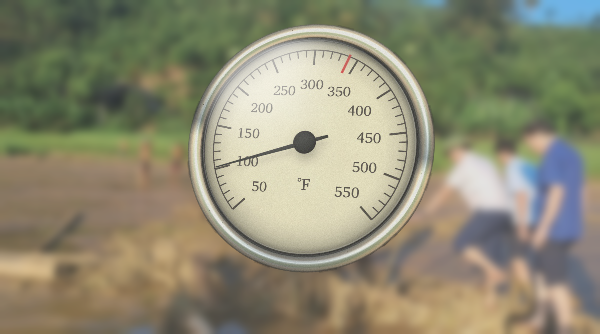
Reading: 100 °F
